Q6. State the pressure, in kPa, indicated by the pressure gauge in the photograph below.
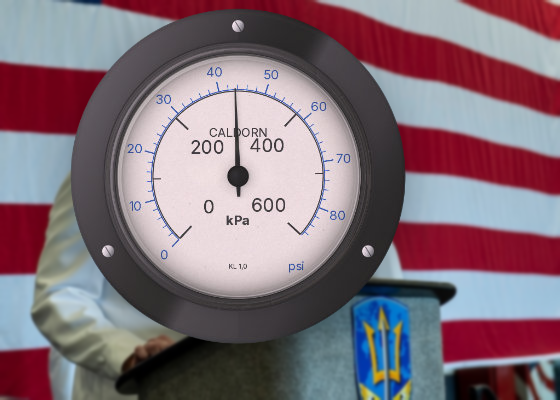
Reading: 300 kPa
